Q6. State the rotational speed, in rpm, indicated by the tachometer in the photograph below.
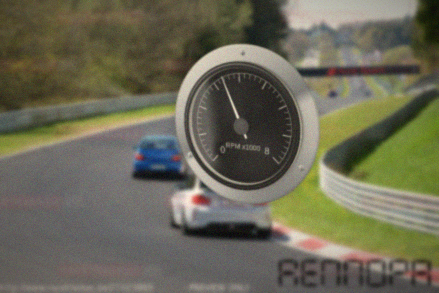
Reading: 3400 rpm
